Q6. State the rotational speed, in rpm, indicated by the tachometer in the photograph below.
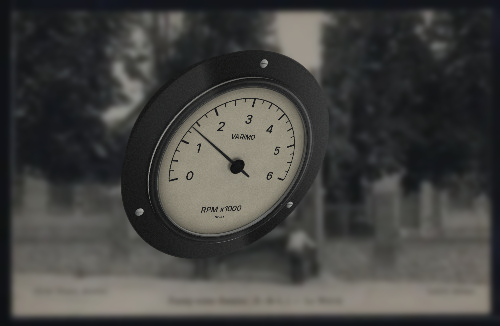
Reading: 1375 rpm
